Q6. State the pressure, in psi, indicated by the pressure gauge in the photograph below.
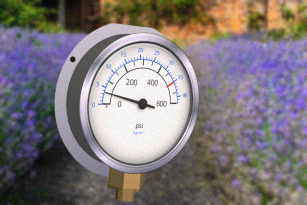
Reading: 50 psi
